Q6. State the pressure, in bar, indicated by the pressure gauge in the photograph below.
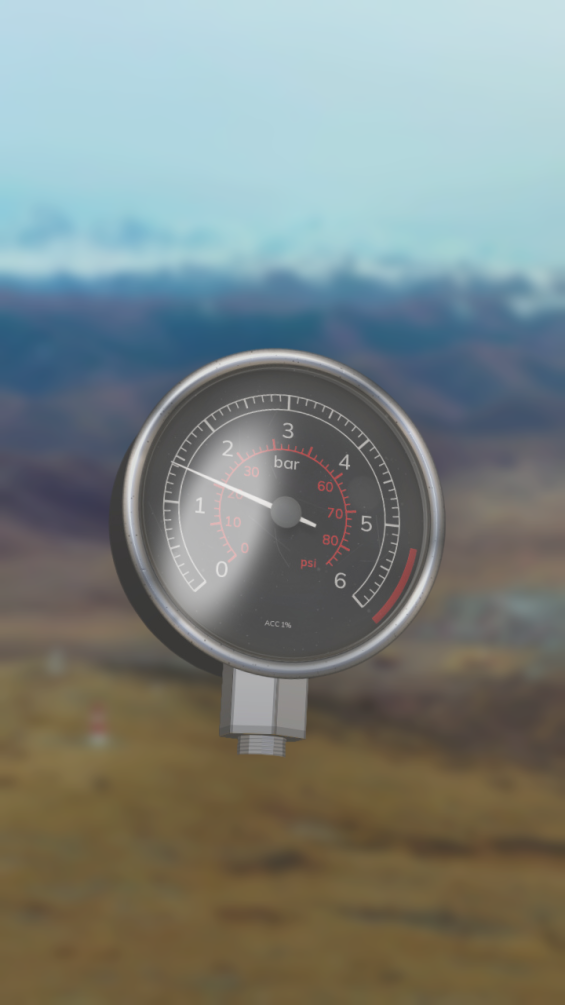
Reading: 1.4 bar
